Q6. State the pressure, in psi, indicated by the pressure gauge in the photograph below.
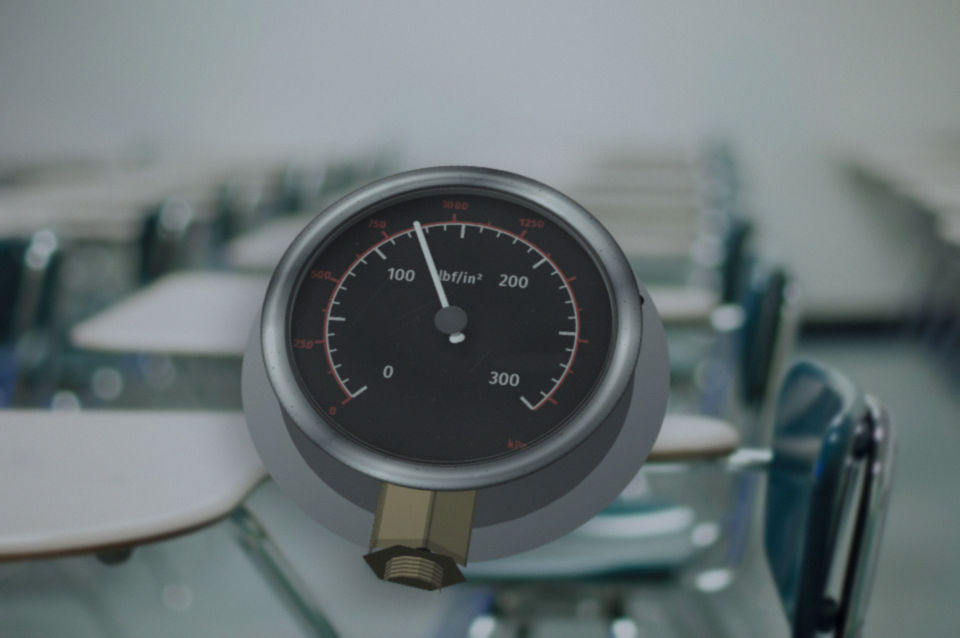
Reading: 125 psi
